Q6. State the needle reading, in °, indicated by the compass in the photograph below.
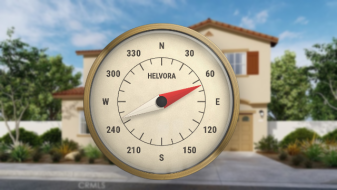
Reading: 67.5 °
